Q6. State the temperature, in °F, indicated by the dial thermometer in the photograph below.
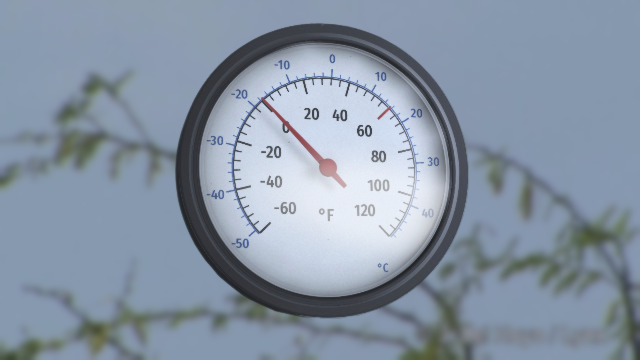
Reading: 0 °F
